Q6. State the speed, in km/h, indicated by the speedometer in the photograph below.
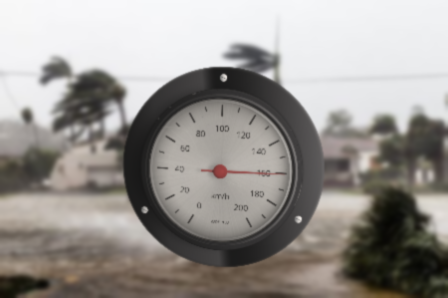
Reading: 160 km/h
